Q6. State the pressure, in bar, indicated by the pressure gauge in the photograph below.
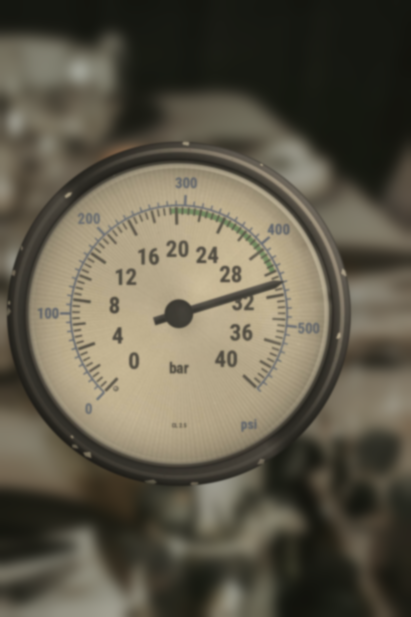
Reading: 31 bar
